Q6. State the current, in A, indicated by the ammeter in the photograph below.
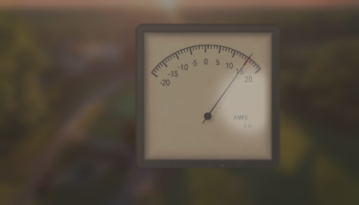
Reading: 15 A
